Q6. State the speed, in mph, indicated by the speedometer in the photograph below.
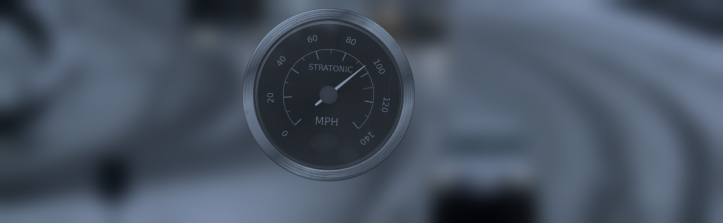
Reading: 95 mph
